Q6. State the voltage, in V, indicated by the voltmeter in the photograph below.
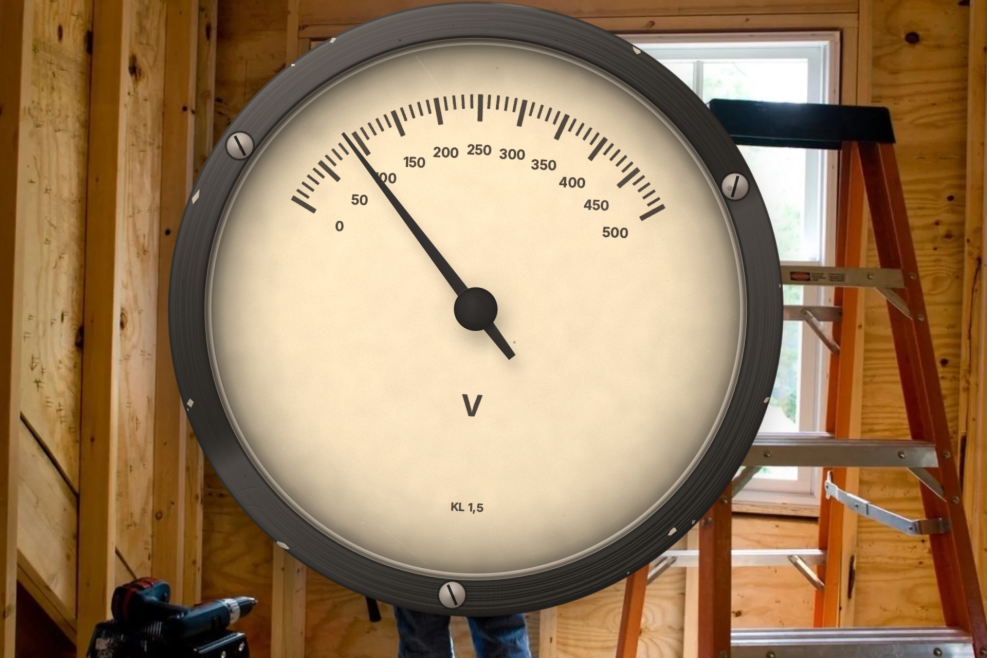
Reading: 90 V
